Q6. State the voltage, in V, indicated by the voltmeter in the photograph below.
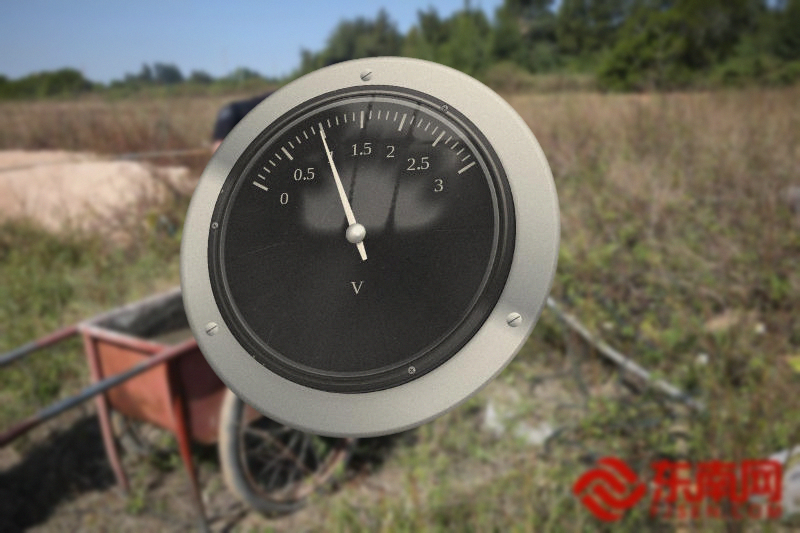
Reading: 1 V
